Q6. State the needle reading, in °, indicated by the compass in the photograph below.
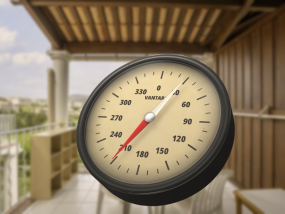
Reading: 210 °
